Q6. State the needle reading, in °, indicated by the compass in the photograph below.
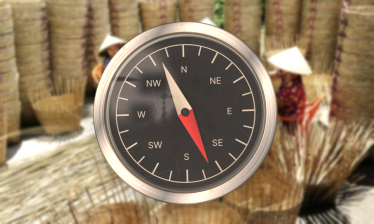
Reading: 157.5 °
